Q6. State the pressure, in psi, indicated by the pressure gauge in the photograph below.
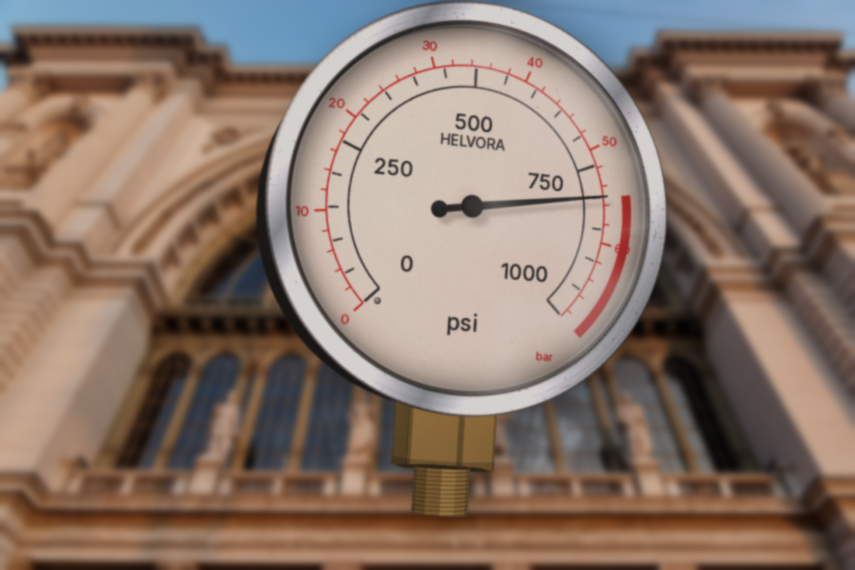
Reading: 800 psi
